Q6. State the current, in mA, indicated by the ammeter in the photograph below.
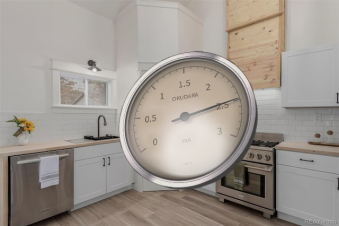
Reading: 2.5 mA
